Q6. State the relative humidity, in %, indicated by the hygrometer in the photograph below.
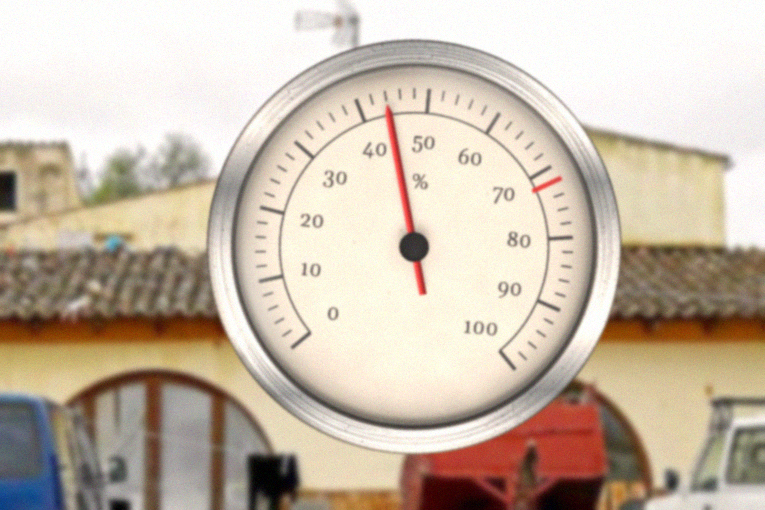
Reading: 44 %
